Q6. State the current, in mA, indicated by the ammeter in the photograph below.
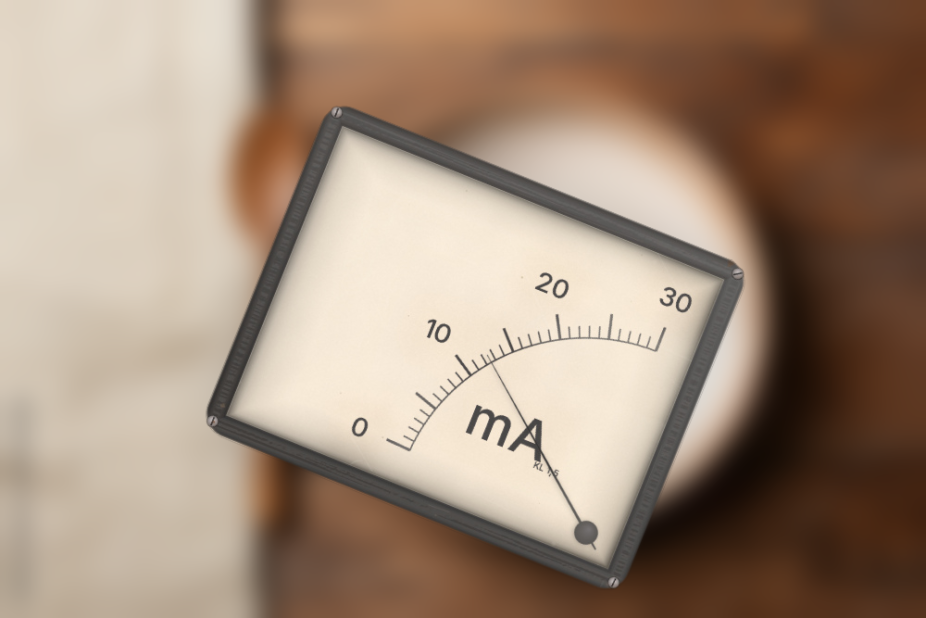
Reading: 12.5 mA
